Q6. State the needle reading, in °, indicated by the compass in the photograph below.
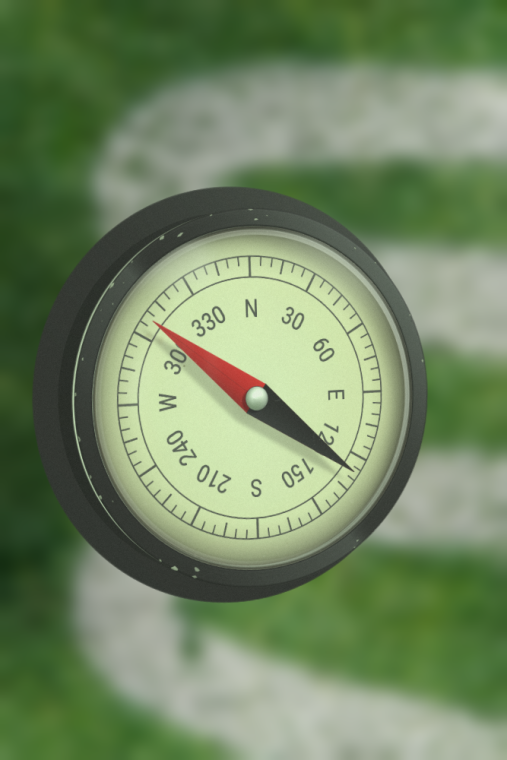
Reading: 307.5 °
